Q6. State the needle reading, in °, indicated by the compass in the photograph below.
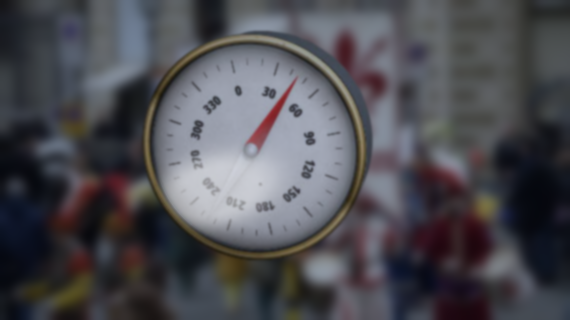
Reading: 45 °
